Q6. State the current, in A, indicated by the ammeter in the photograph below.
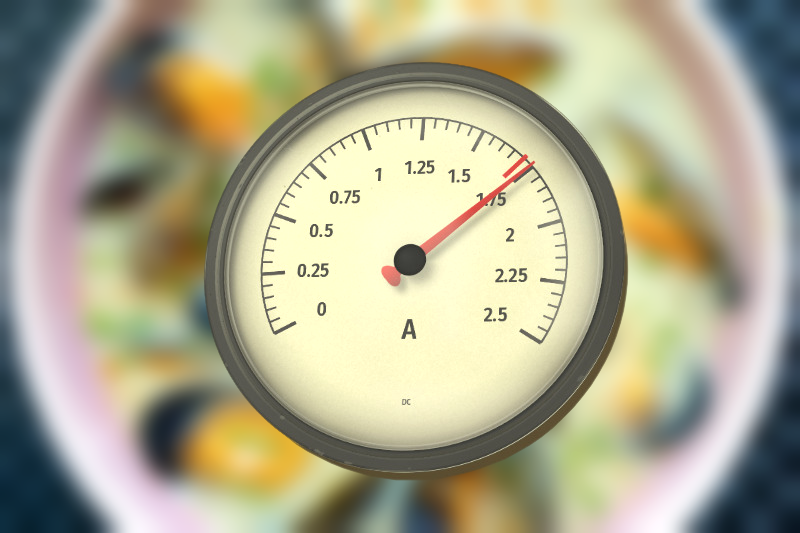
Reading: 1.75 A
